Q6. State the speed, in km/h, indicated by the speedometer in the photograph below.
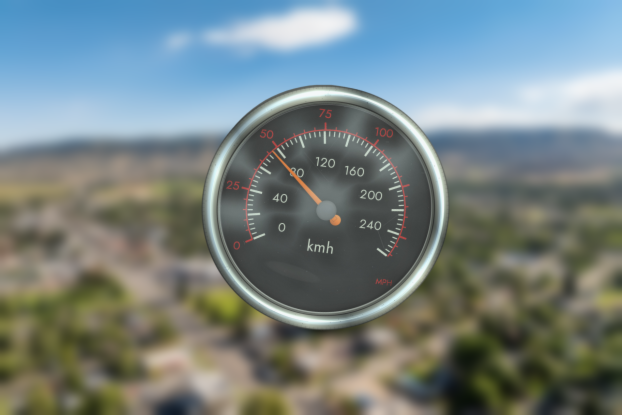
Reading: 76 km/h
